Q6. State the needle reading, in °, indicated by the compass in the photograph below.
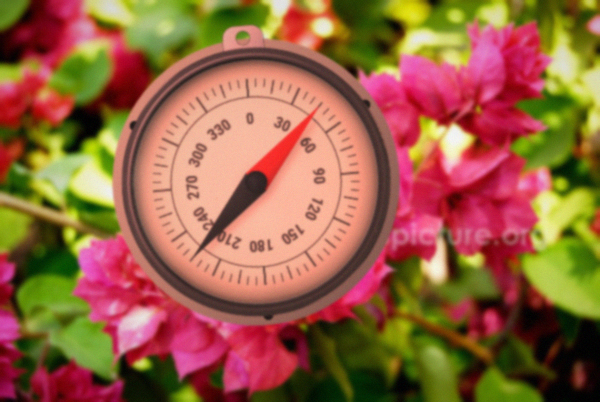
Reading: 45 °
